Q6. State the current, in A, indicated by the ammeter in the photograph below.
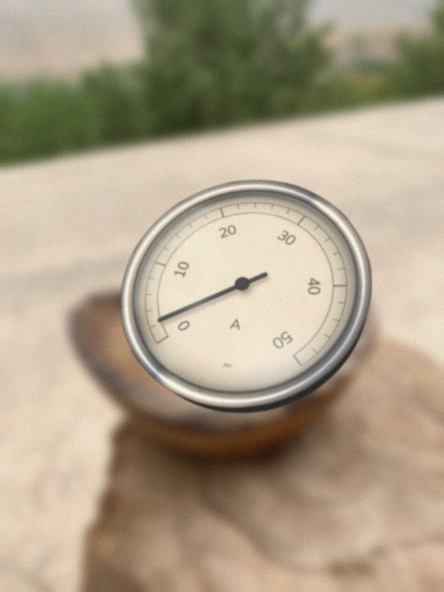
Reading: 2 A
